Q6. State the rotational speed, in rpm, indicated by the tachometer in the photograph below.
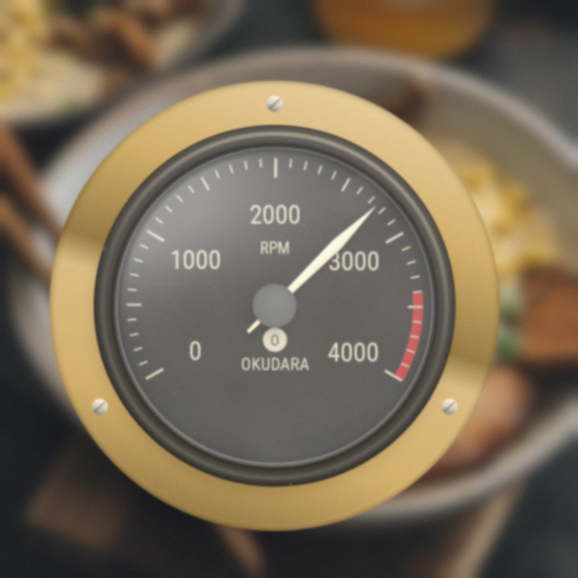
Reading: 2750 rpm
